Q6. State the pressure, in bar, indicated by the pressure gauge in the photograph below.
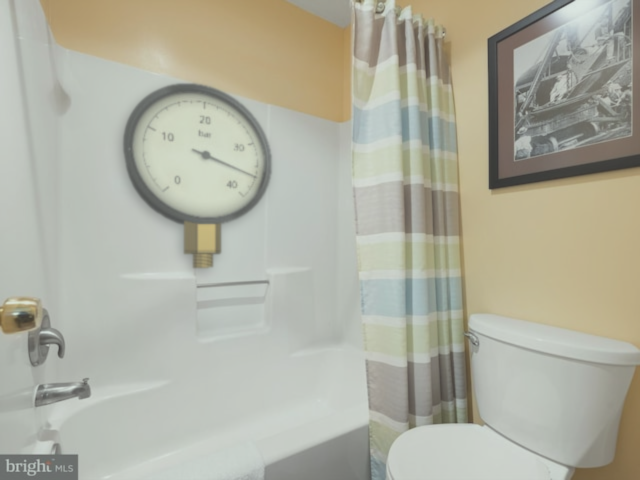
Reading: 36 bar
